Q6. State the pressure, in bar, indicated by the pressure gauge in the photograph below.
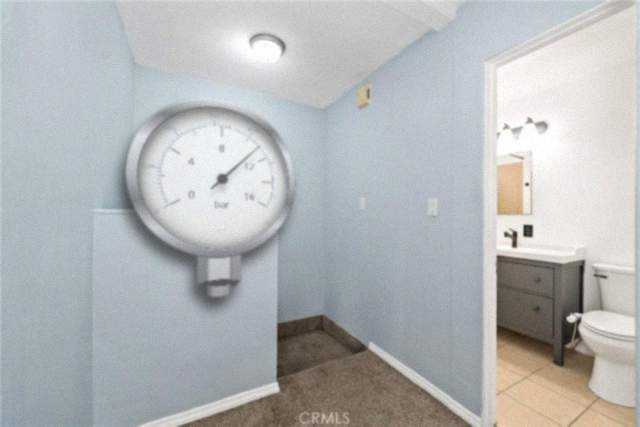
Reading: 11 bar
